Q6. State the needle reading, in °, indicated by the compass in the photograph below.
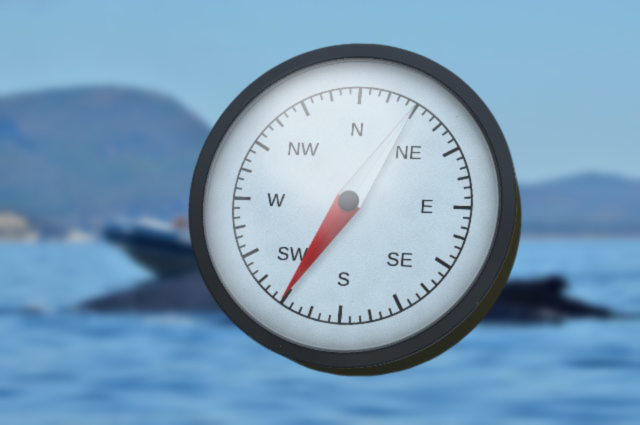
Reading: 210 °
